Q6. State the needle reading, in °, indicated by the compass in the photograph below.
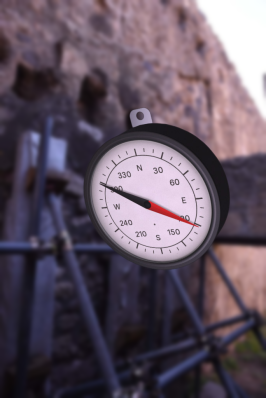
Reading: 120 °
